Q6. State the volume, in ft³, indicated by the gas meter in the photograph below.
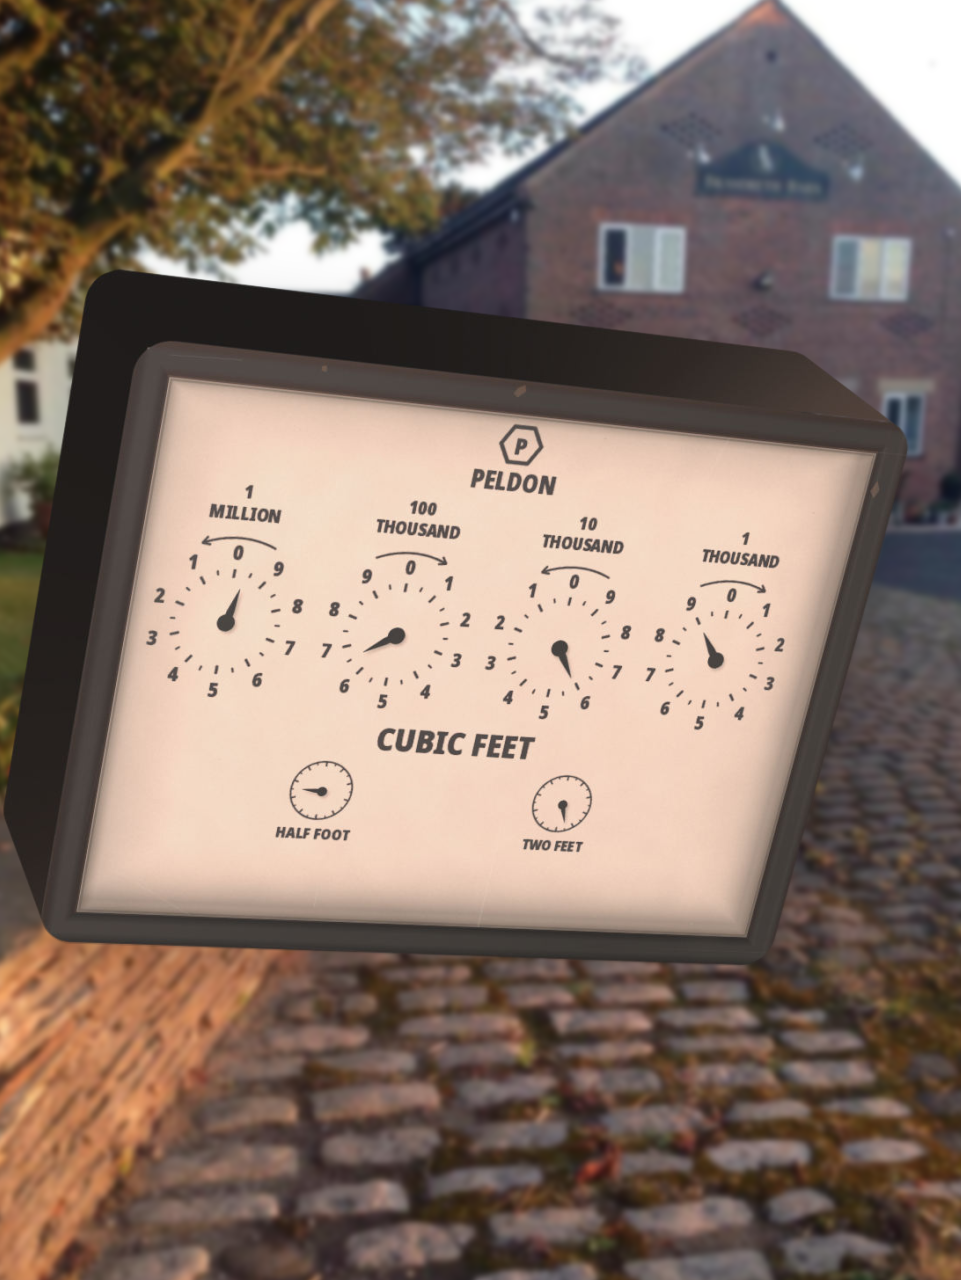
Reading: 965900 ft³
